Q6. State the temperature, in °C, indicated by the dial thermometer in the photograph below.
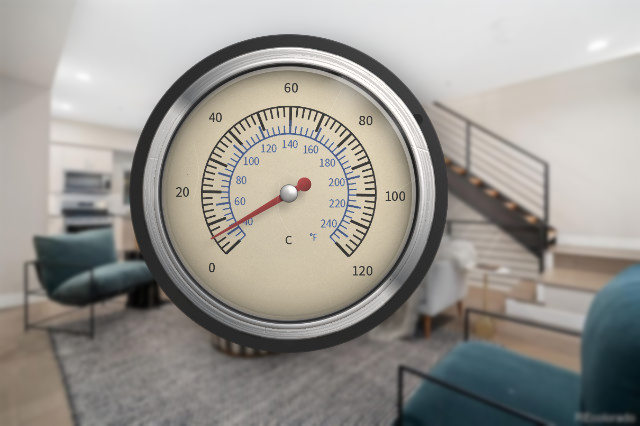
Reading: 6 °C
